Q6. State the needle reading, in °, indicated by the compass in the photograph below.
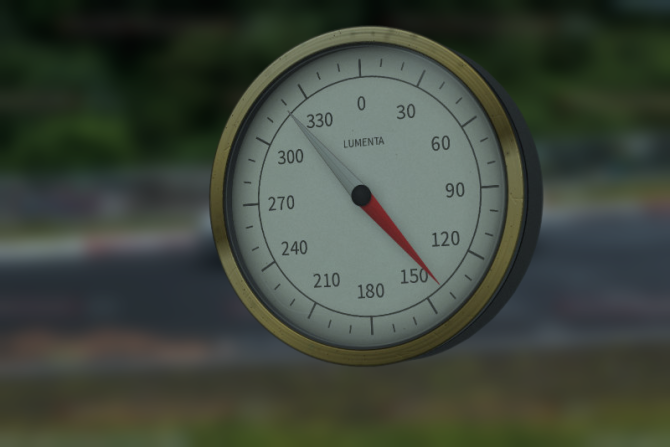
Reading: 140 °
